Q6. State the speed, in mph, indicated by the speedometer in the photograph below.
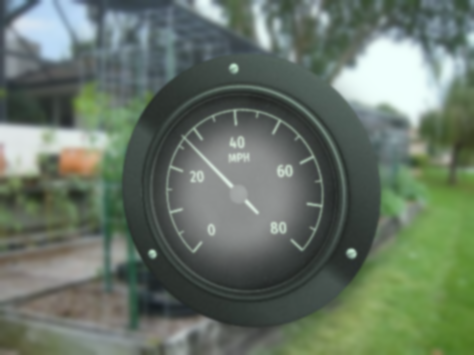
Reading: 27.5 mph
